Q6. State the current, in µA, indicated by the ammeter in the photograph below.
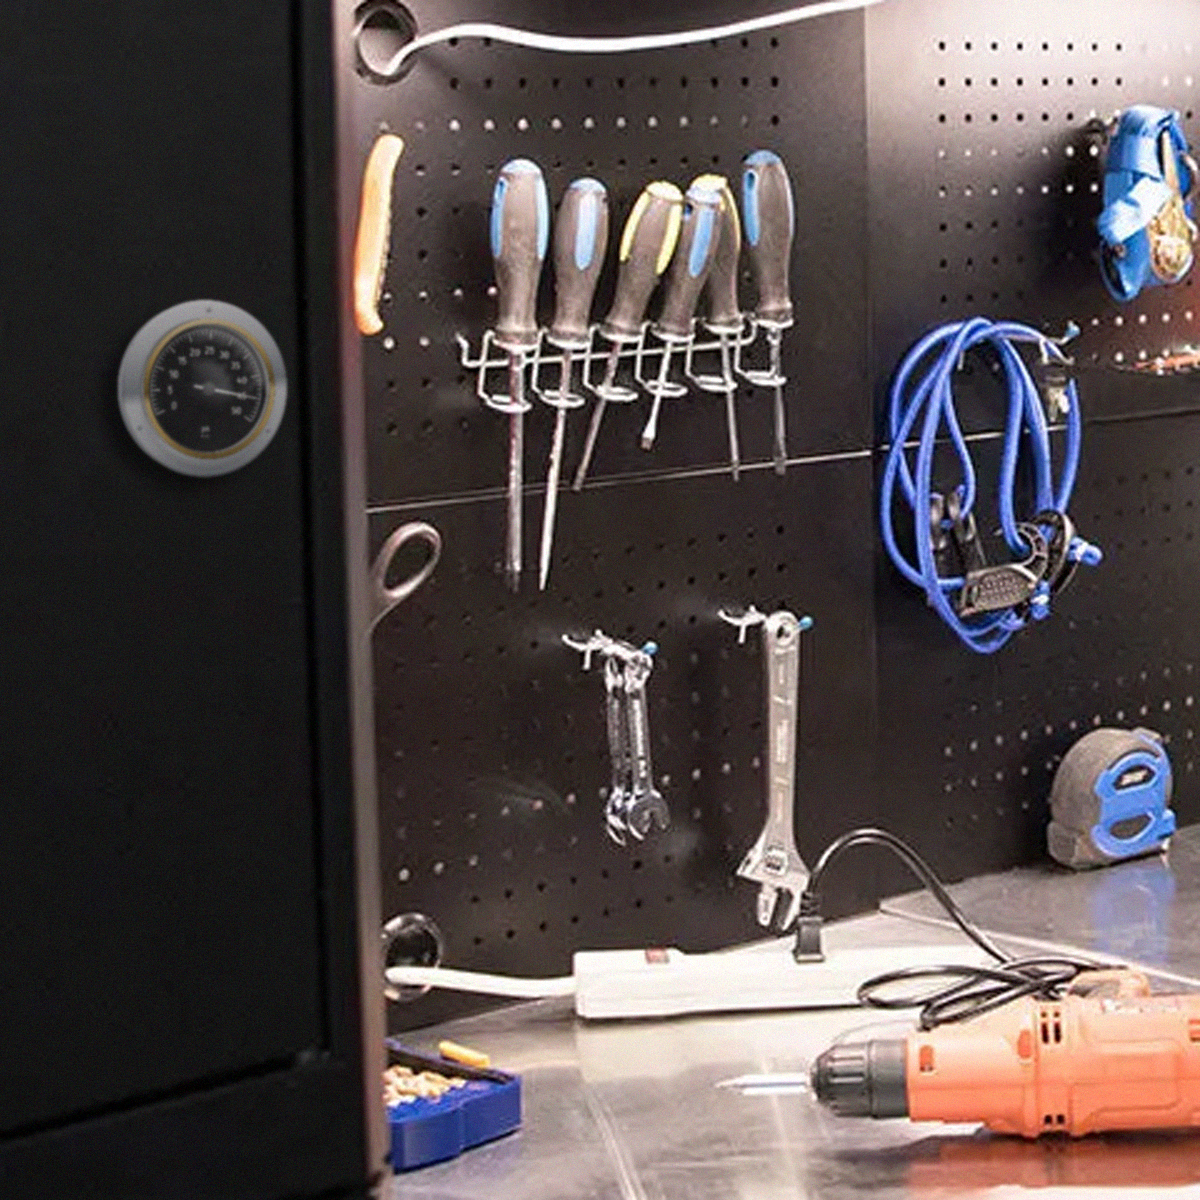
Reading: 45 µA
